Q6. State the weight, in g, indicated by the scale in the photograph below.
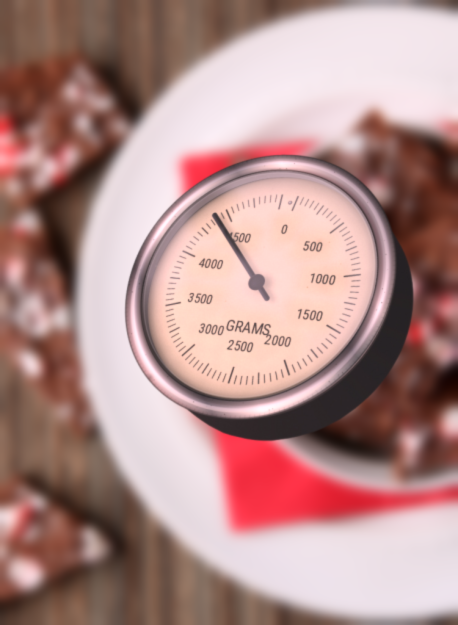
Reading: 4400 g
